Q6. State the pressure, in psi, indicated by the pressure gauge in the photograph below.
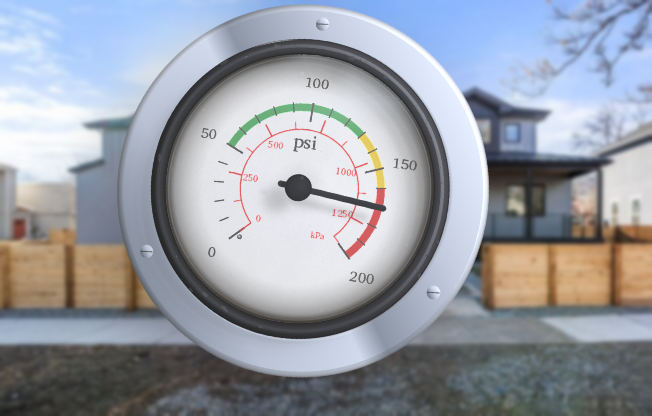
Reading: 170 psi
